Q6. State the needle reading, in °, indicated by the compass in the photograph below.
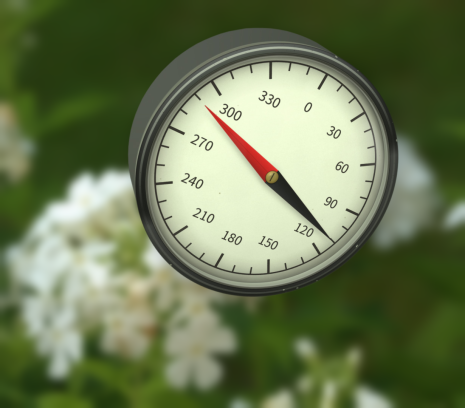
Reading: 290 °
